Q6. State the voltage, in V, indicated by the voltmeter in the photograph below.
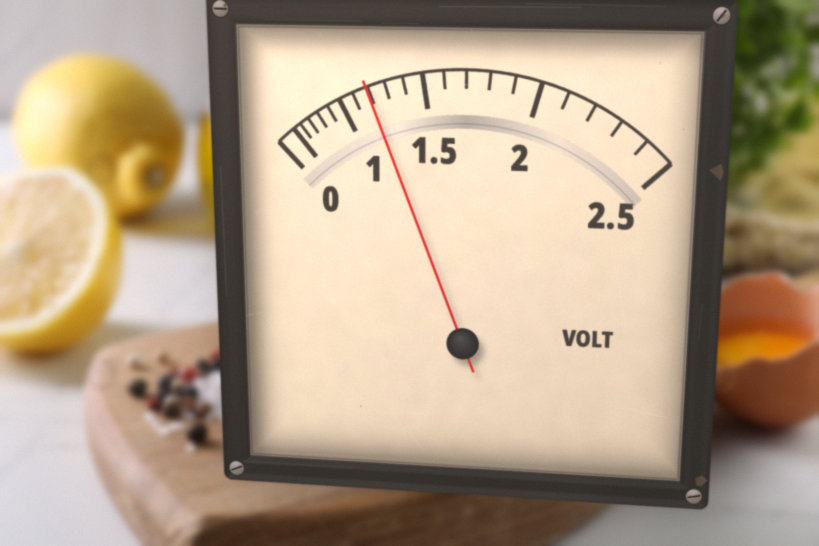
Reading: 1.2 V
